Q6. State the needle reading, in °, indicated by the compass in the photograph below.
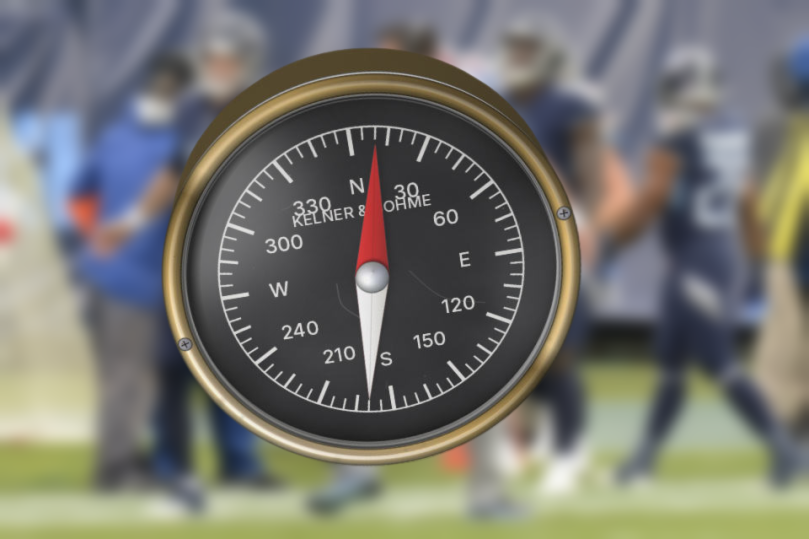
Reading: 10 °
